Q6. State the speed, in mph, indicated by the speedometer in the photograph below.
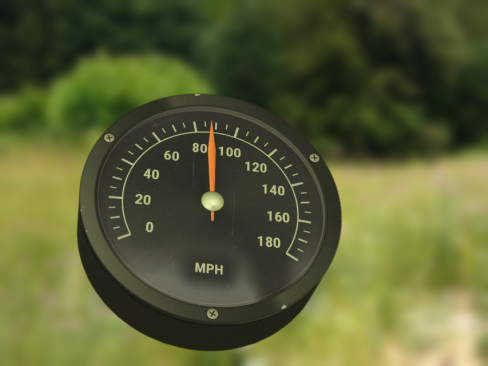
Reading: 87.5 mph
